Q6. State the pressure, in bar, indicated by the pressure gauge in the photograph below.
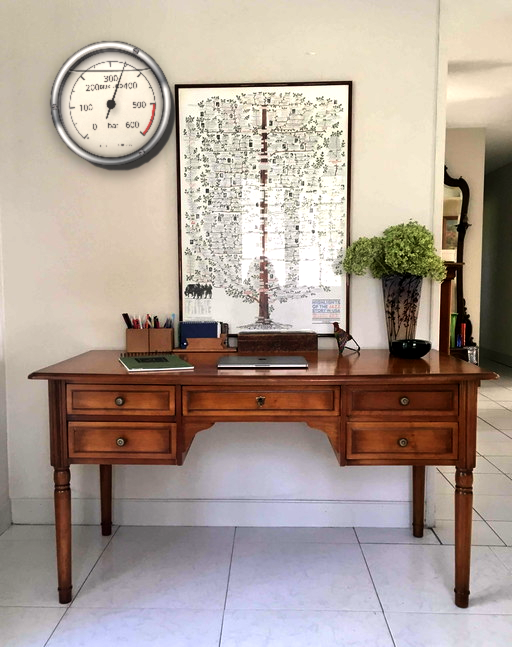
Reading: 350 bar
